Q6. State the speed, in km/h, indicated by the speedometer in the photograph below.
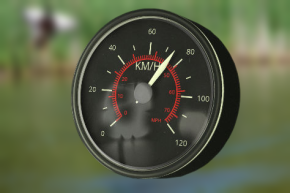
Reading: 75 km/h
